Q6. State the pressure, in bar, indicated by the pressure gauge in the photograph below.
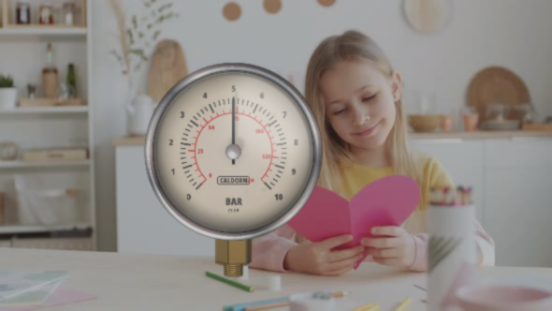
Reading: 5 bar
